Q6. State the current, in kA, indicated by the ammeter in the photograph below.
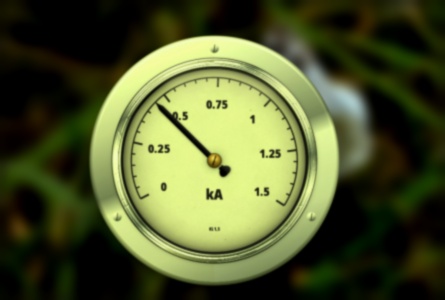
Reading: 0.45 kA
